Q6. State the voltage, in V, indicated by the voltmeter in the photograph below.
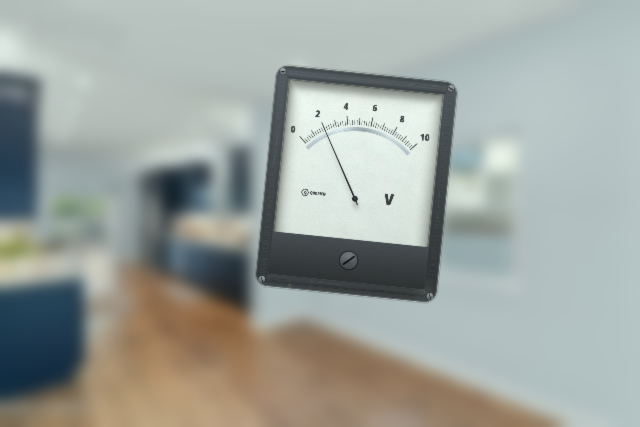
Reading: 2 V
